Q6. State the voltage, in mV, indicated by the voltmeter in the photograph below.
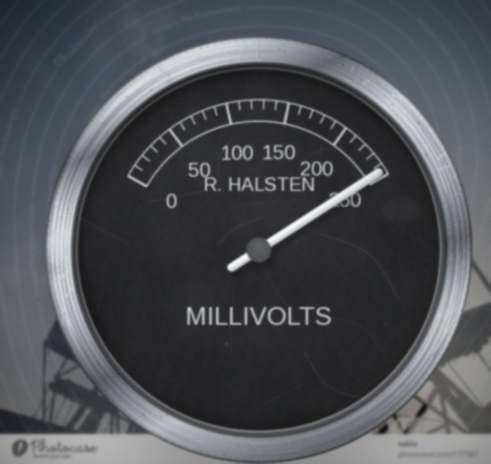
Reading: 245 mV
